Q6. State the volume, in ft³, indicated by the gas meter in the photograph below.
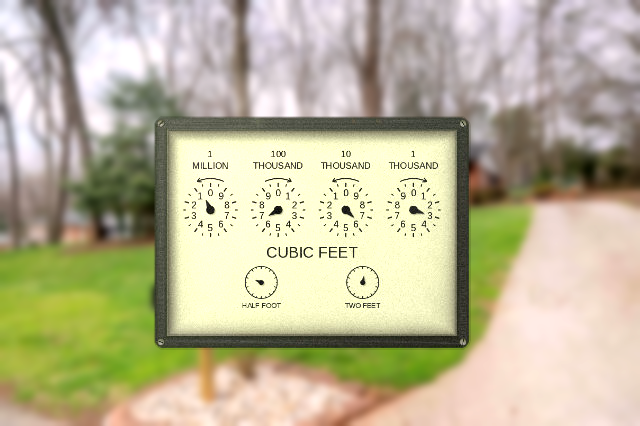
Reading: 66300 ft³
